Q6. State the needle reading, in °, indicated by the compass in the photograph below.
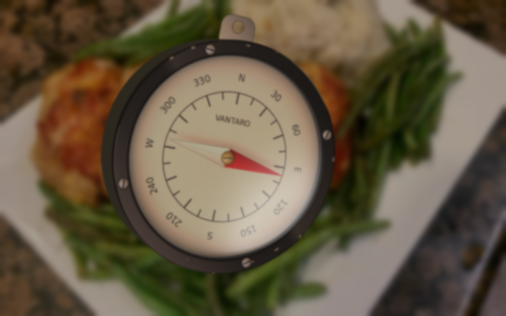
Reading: 97.5 °
